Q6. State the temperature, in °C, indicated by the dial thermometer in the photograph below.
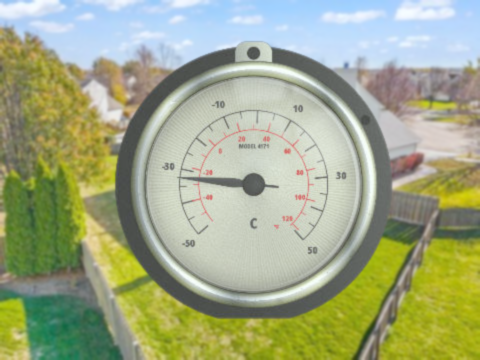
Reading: -32.5 °C
